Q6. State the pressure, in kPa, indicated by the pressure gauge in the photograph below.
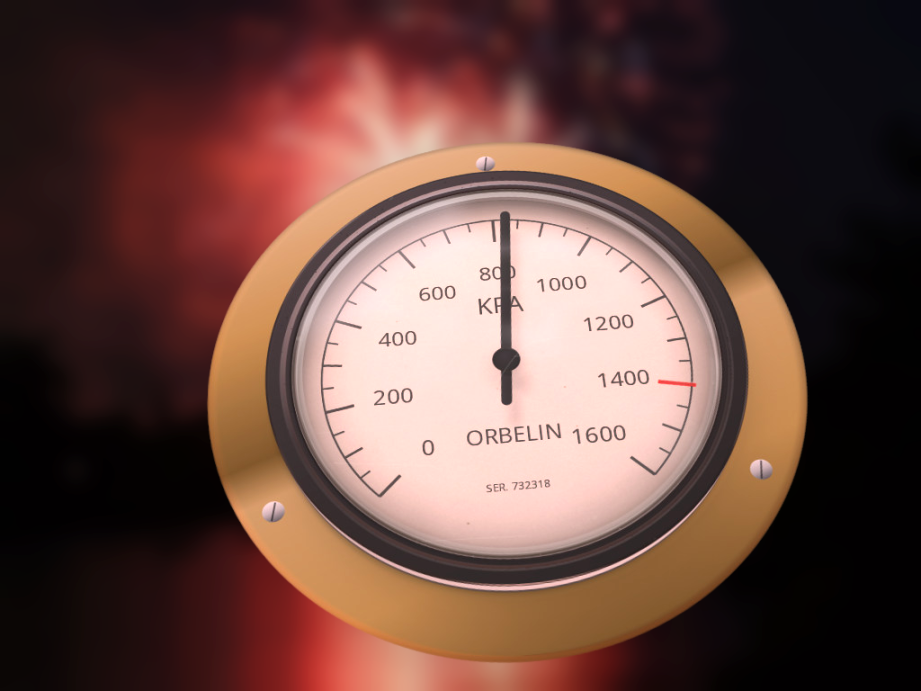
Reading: 825 kPa
